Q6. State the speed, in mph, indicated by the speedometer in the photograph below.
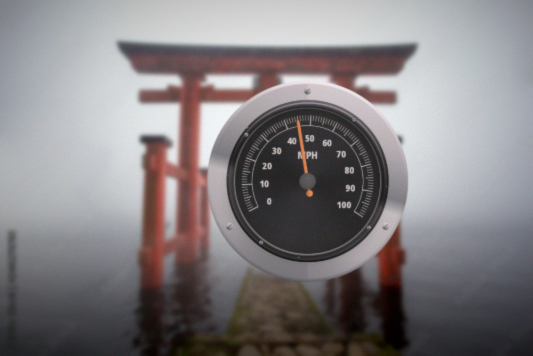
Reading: 45 mph
